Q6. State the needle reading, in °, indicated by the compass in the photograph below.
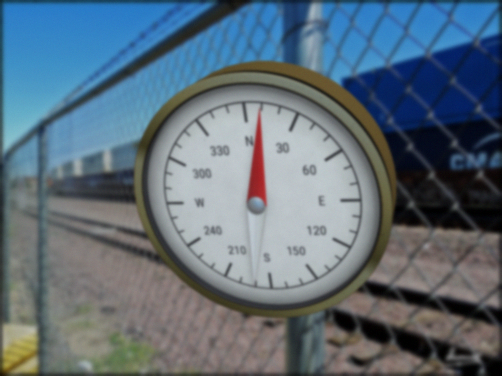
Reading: 10 °
